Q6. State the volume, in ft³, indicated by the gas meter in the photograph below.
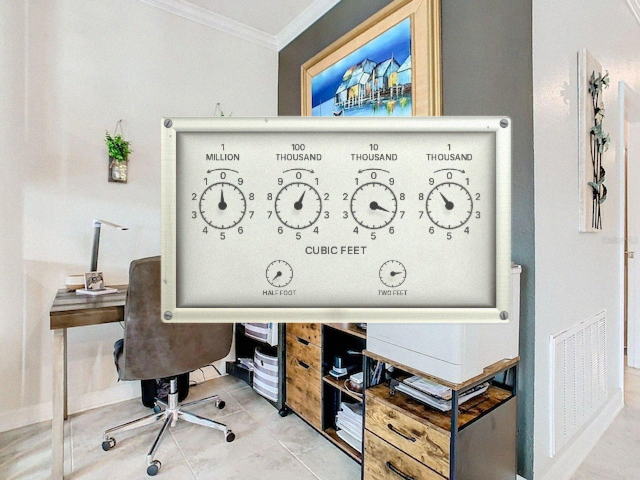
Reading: 6900 ft³
